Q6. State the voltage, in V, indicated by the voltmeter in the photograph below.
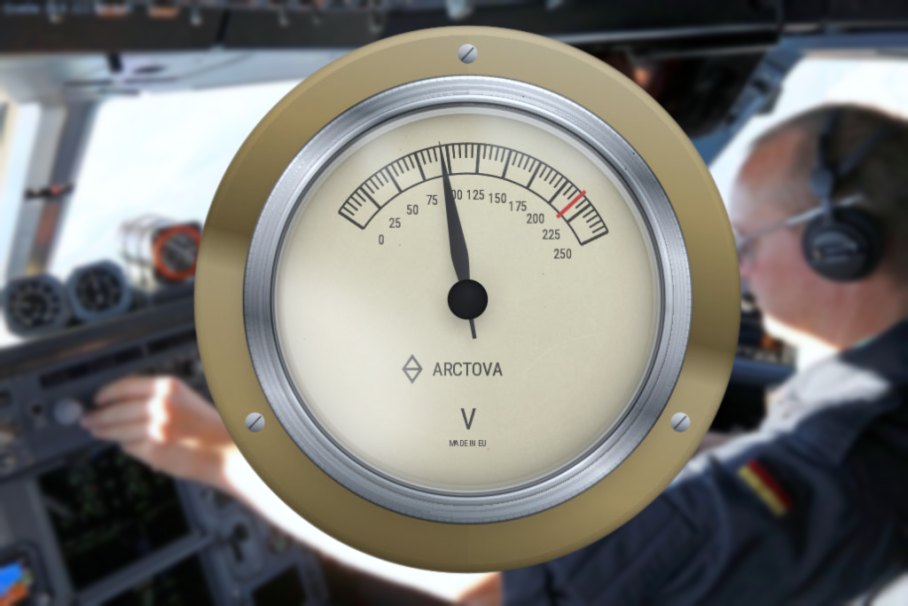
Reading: 95 V
